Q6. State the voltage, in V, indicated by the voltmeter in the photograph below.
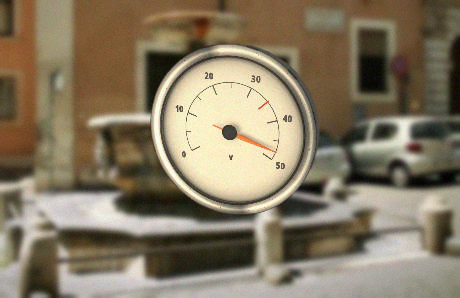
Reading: 47.5 V
